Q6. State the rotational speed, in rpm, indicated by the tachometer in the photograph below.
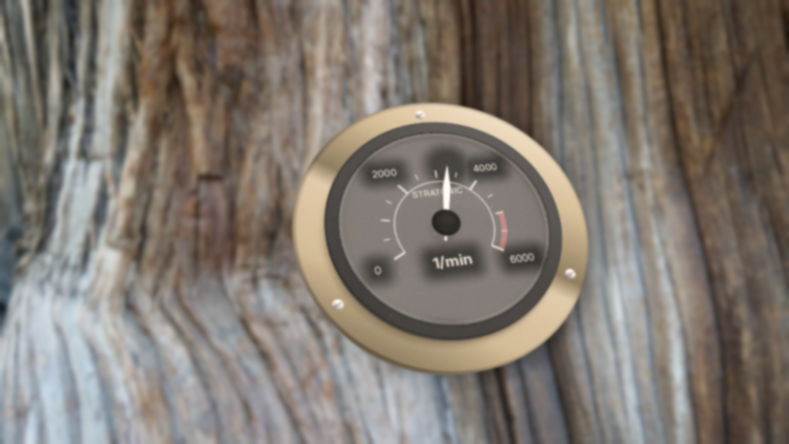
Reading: 3250 rpm
